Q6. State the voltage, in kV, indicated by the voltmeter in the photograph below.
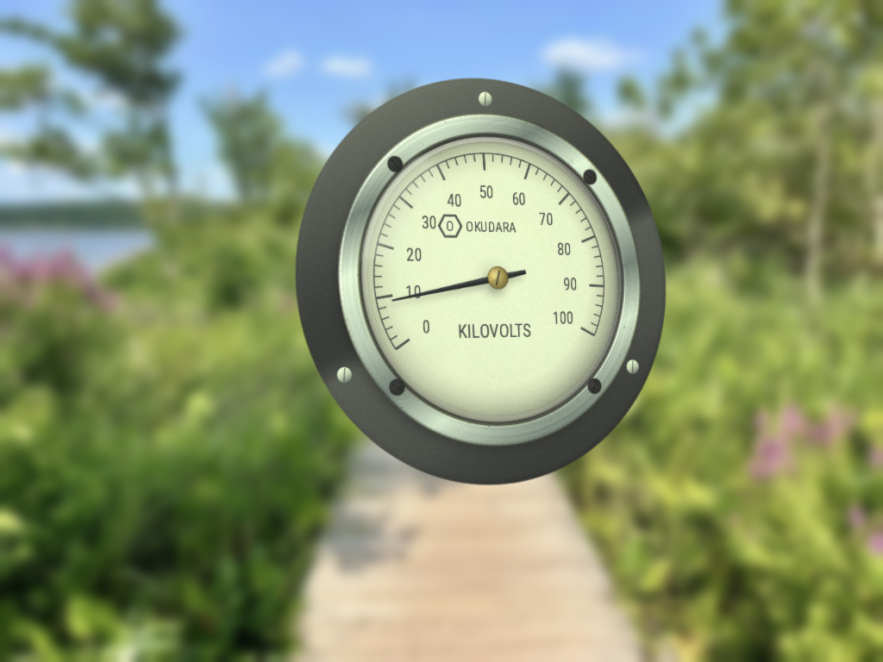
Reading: 9 kV
